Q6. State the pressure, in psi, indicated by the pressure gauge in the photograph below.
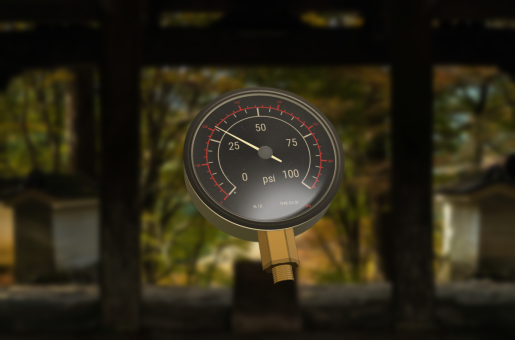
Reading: 30 psi
